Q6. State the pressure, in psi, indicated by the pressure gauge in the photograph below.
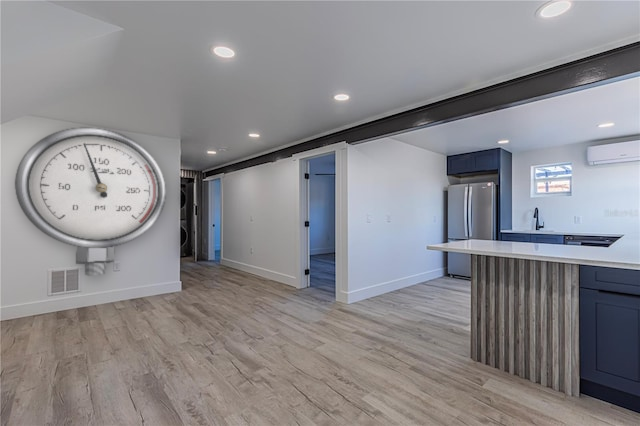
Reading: 130 psi
